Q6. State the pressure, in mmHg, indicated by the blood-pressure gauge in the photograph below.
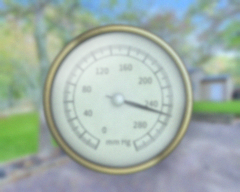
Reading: 250 mmHg
